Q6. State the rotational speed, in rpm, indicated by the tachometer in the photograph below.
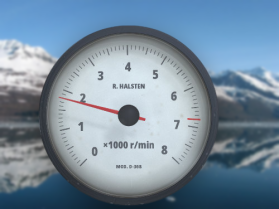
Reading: 1800 rpm
